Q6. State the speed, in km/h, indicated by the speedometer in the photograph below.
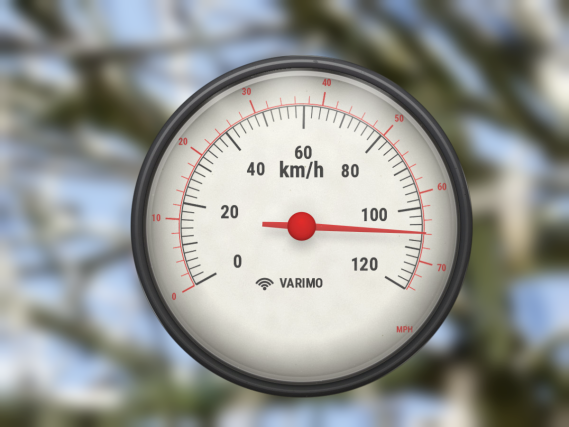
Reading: 106 km/h
